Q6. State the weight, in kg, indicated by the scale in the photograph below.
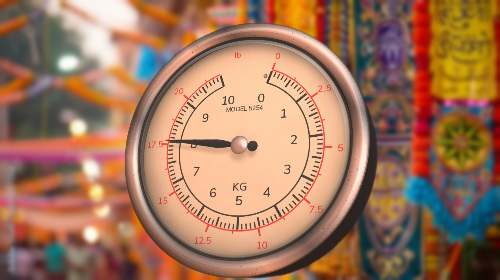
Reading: 8 kg
